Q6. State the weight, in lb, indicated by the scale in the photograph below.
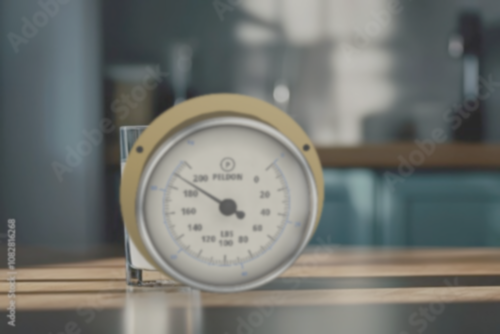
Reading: 190 lb
